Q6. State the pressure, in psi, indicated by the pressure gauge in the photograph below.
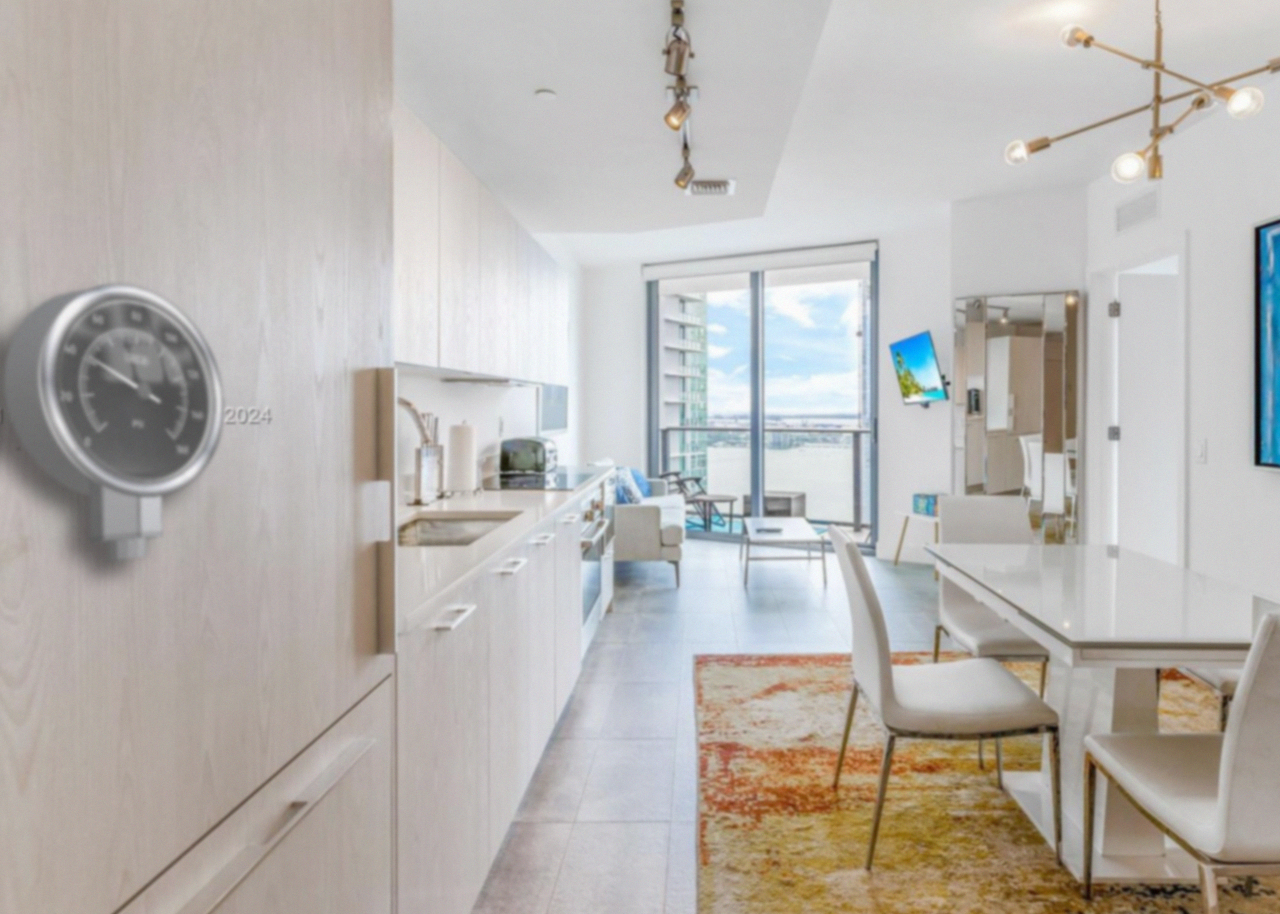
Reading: 40 psi
